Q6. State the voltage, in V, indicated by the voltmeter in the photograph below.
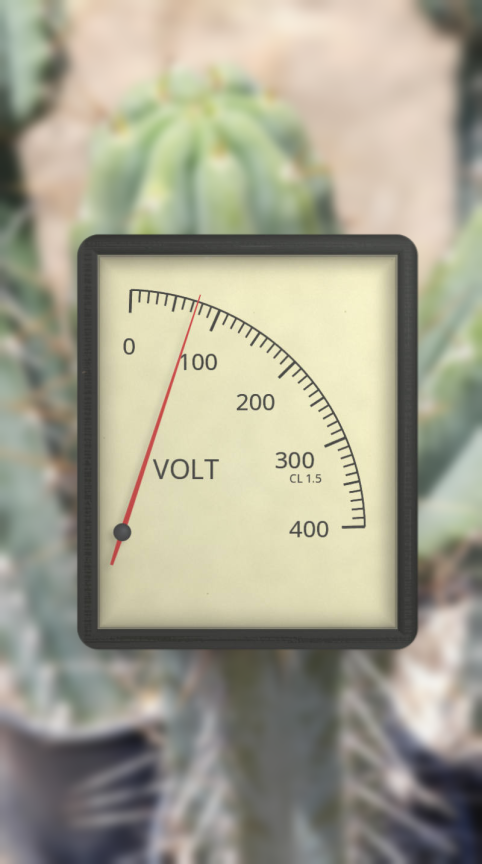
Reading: 75 V
